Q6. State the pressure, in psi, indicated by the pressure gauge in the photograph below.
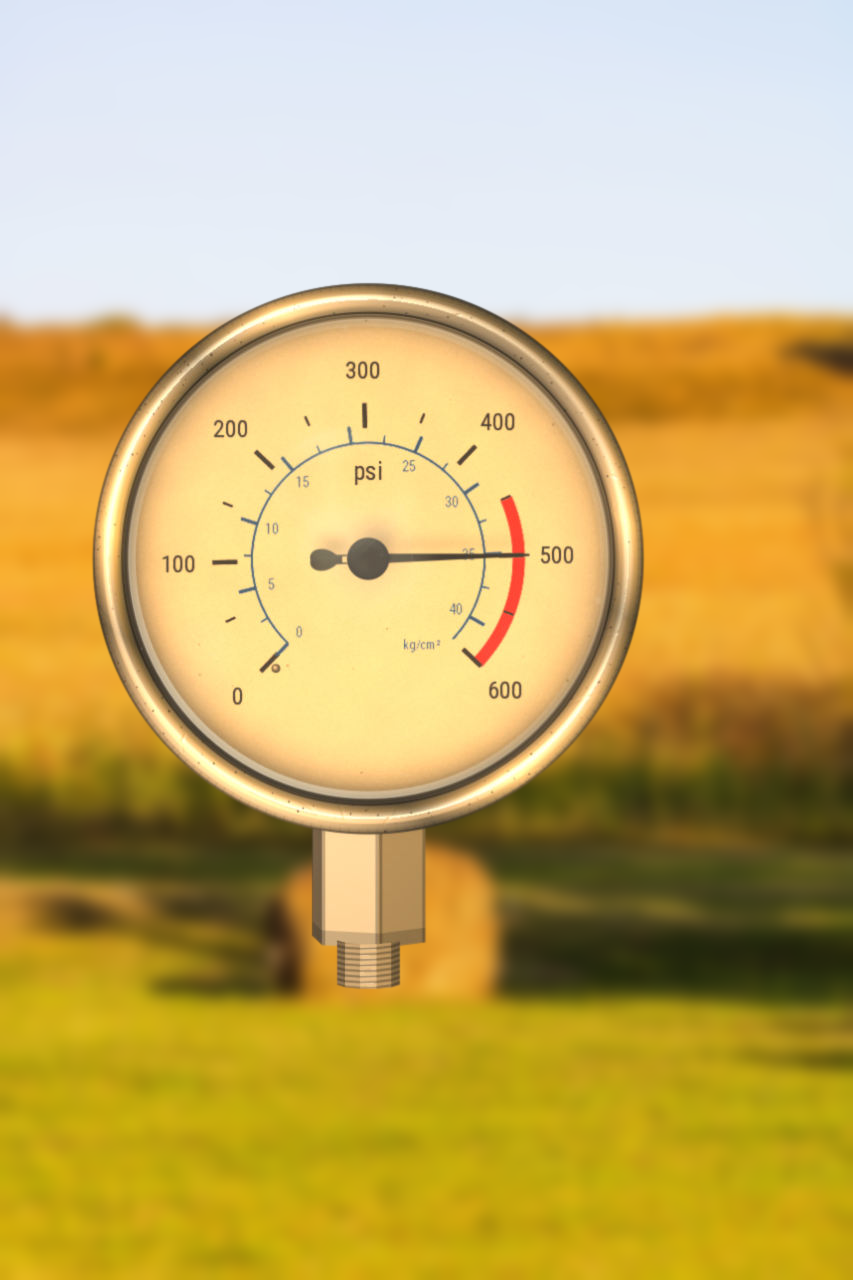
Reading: 500 psi
